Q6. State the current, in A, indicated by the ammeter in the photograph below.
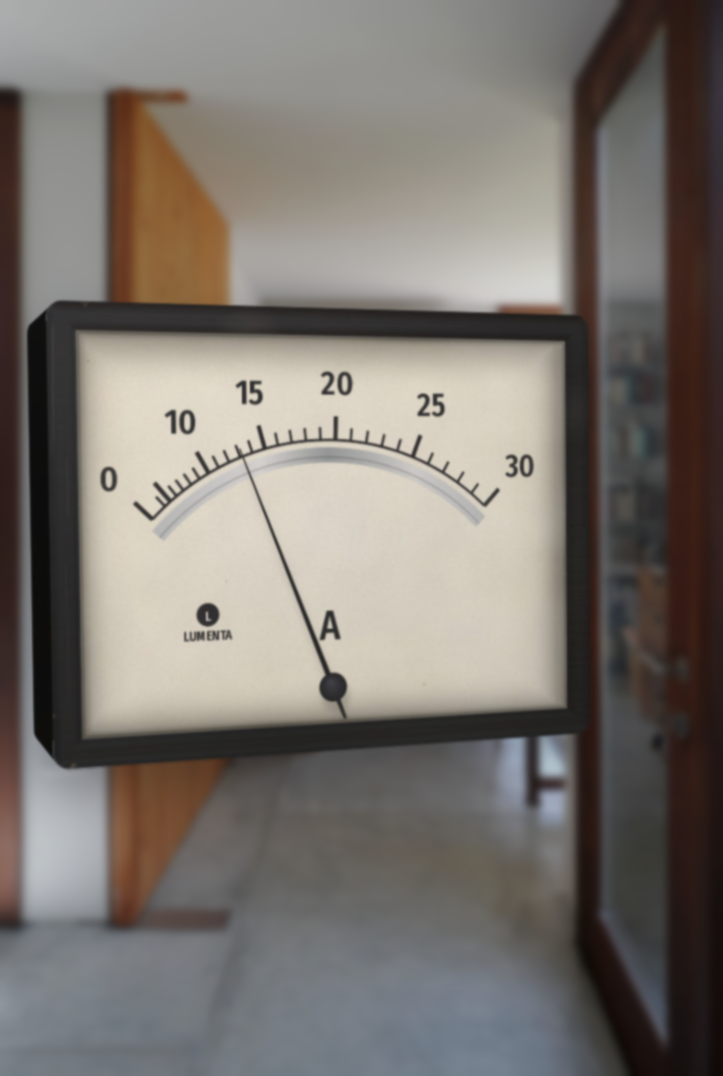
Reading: 13 A
